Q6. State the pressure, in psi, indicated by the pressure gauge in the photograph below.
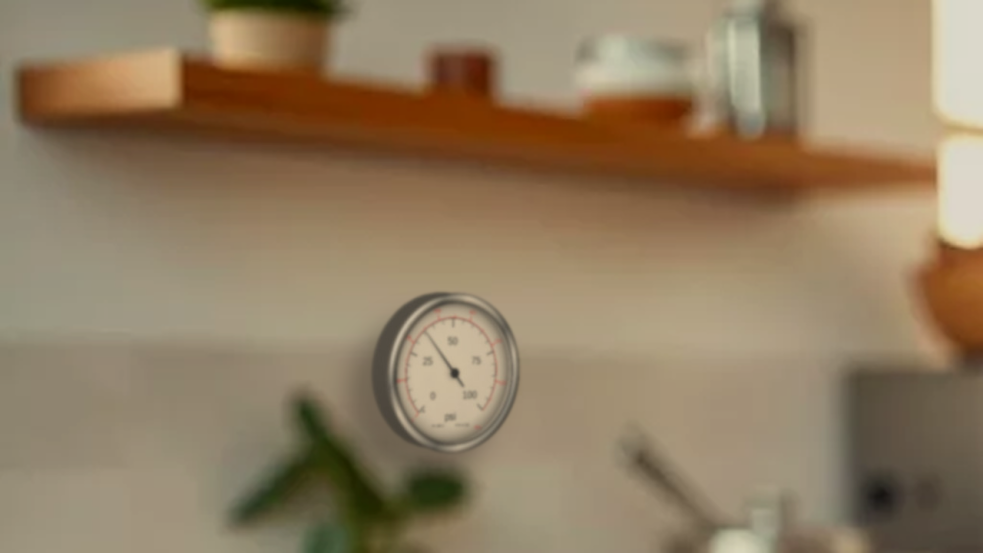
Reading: 35 psi
